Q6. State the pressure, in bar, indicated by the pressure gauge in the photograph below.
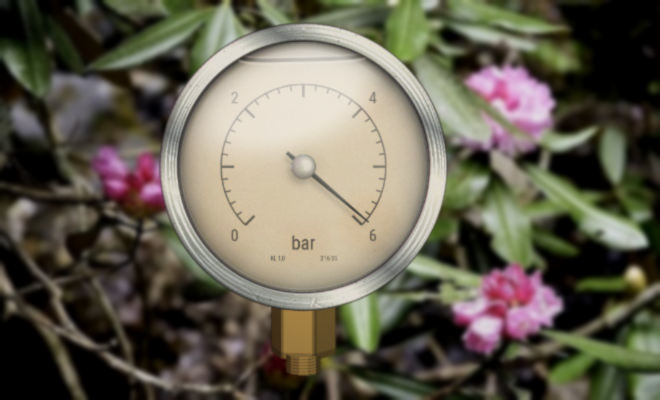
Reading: 5.9 bar
